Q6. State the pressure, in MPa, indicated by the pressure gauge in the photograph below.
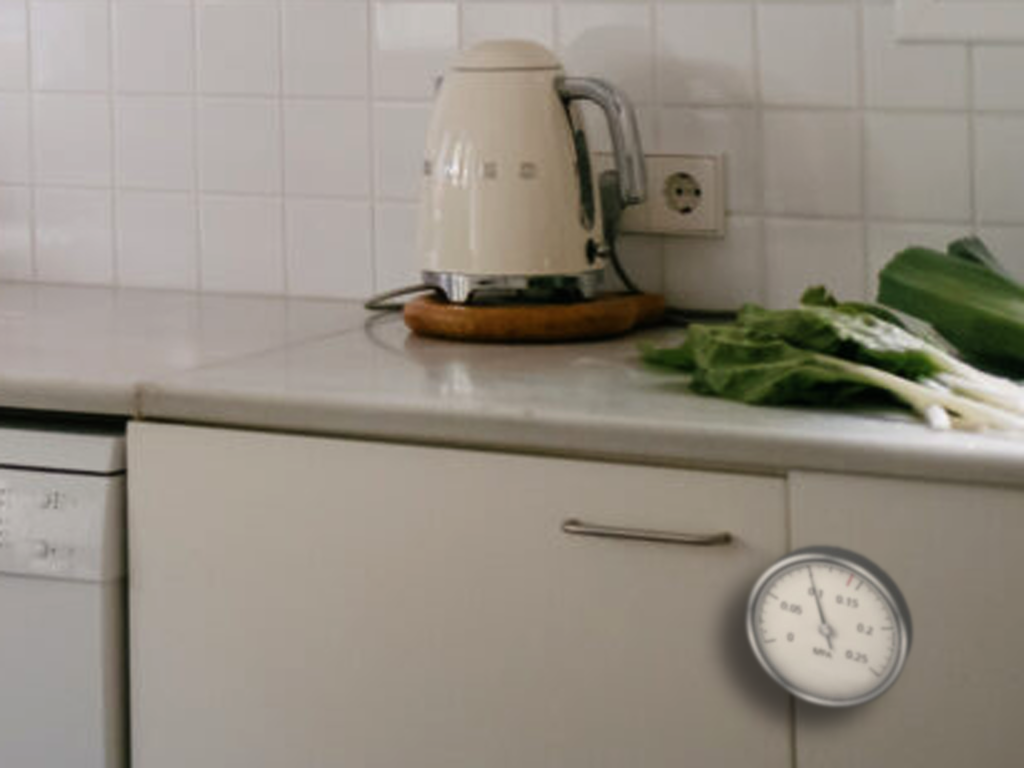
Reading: 0.1 MPa
